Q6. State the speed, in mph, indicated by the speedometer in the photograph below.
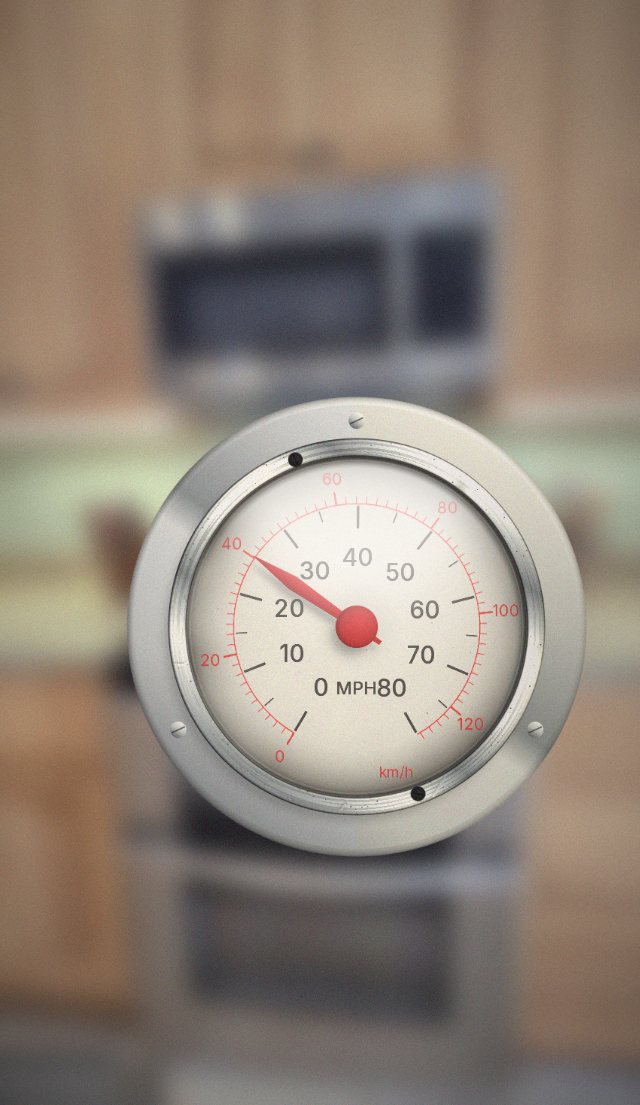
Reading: 25 mph
